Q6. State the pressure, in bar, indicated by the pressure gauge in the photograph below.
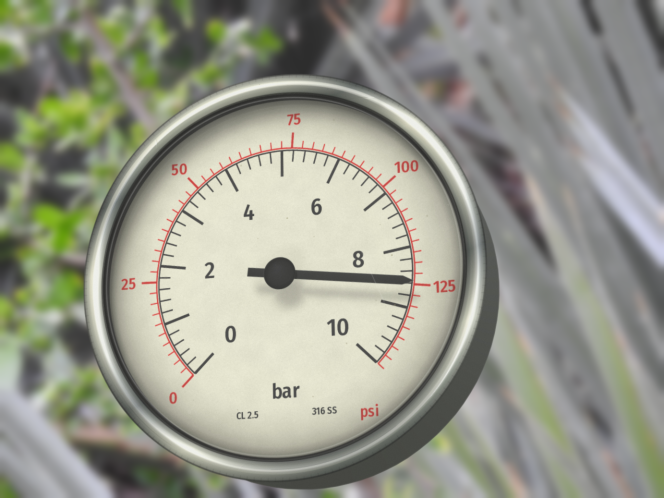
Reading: 8.6 bar
